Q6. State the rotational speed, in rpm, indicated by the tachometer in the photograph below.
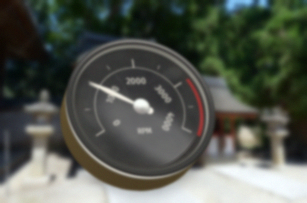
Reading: 1000 rpm
